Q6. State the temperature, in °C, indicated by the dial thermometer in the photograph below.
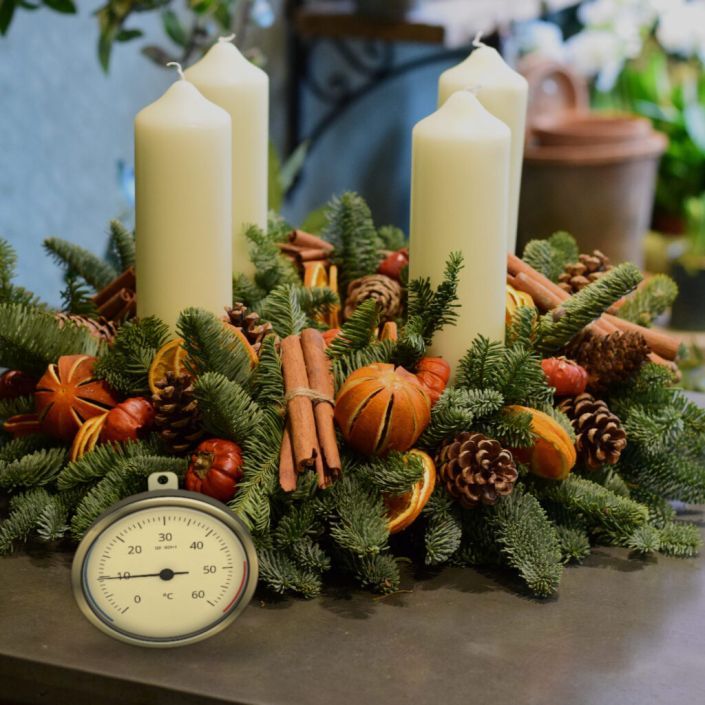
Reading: 10 °C
